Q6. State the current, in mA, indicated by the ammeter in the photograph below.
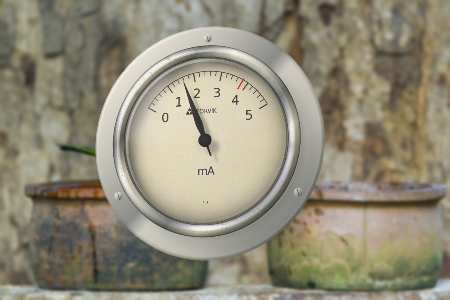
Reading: 1.6 mA
